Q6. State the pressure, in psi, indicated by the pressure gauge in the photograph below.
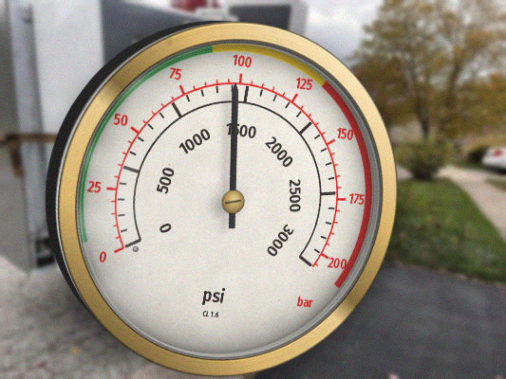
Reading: 1400 psi
